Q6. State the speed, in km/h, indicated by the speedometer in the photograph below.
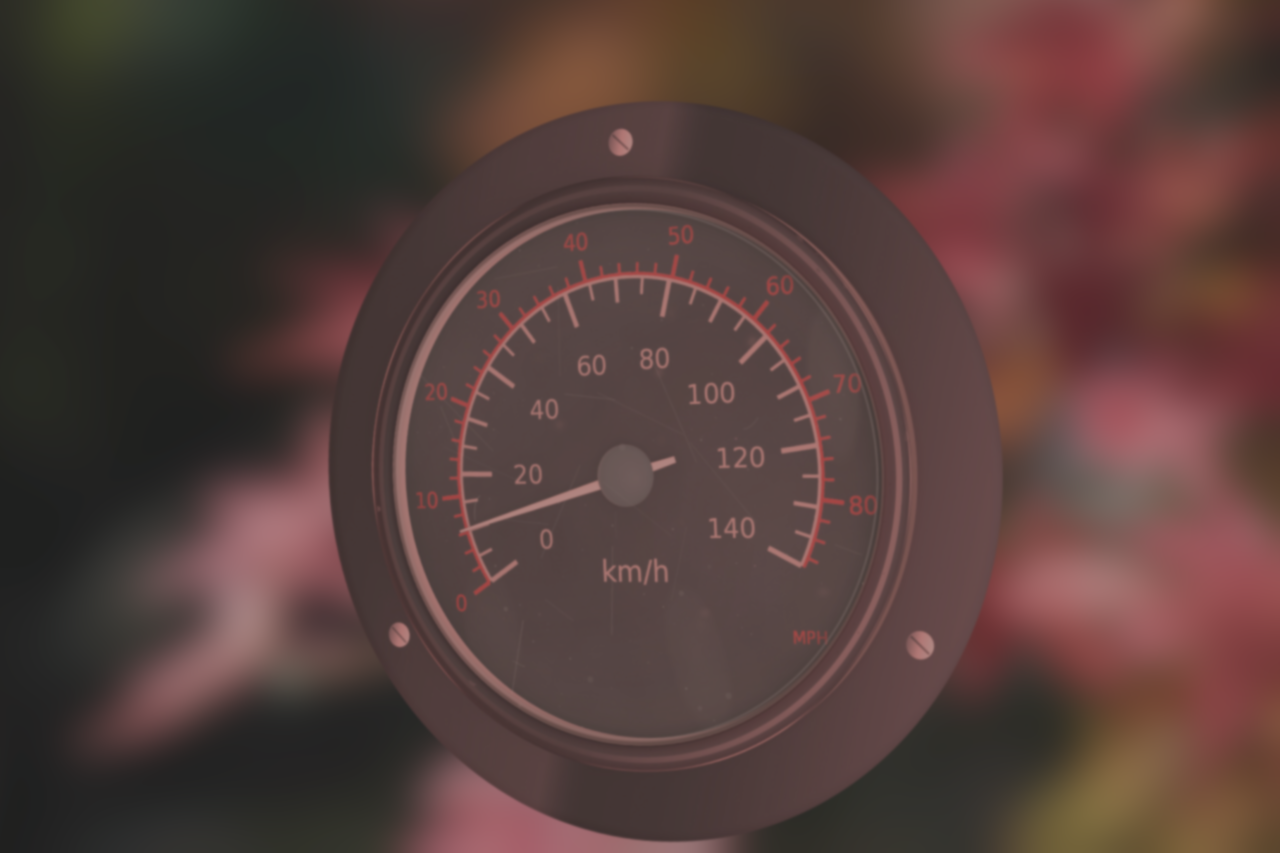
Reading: 10 km/h
